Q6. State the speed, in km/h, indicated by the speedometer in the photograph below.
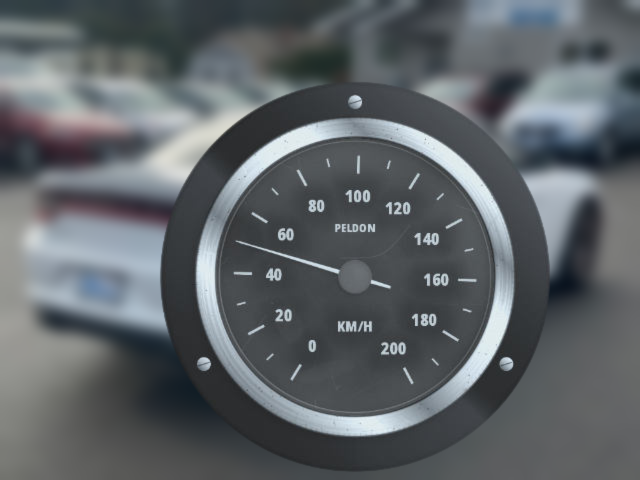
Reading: 50 km/h
